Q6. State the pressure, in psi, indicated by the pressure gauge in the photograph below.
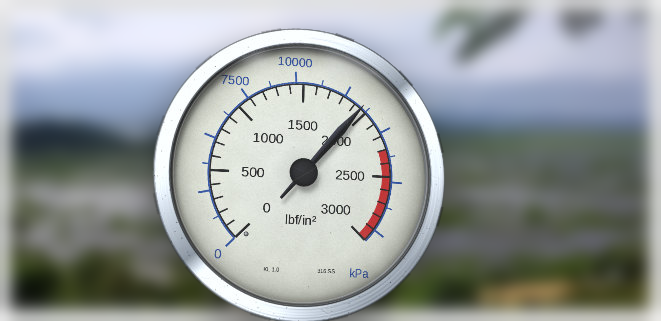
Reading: 1950 psi
